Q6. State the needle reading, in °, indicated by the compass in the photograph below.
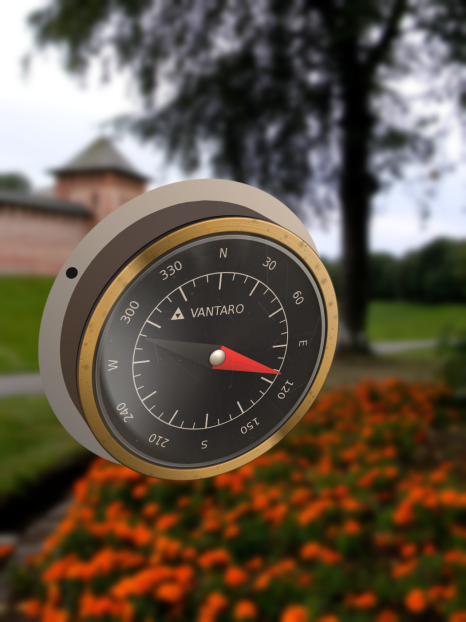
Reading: 110 °
